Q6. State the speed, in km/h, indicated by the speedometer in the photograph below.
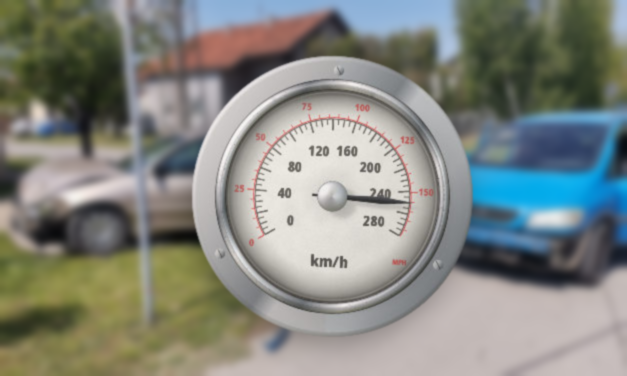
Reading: 250 km/h
